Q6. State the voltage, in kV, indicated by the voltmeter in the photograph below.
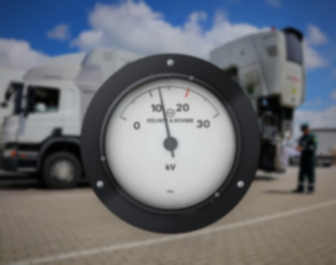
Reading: 12.5 kV
